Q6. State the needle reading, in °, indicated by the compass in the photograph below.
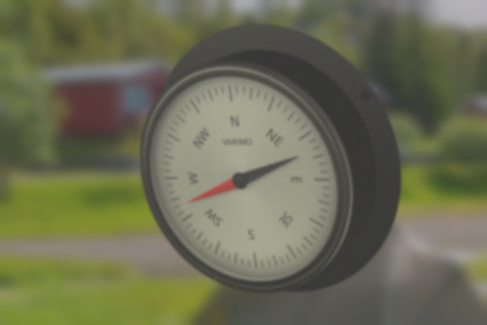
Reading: 250 °
